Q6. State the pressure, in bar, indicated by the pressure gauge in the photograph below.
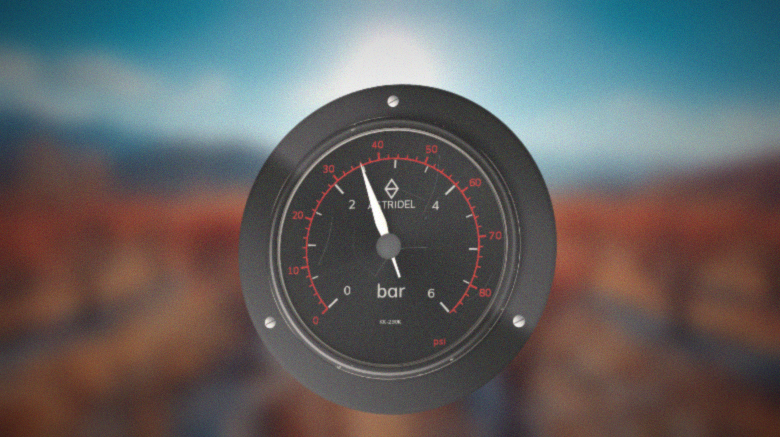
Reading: 2.5 bar
